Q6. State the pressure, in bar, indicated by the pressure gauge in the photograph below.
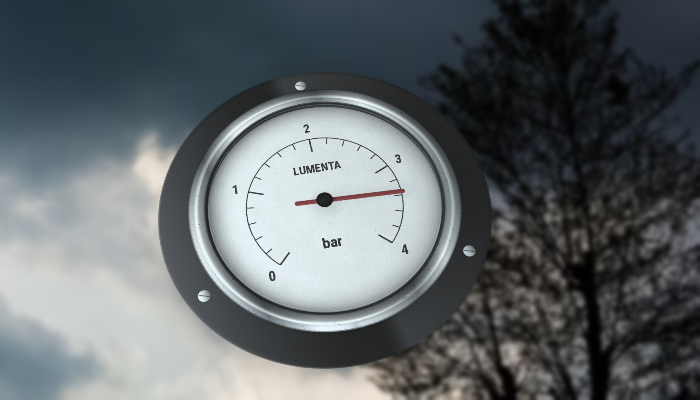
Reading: 3.4 bar
